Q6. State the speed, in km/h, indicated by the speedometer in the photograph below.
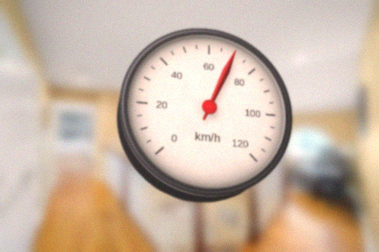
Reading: 70 km/h
